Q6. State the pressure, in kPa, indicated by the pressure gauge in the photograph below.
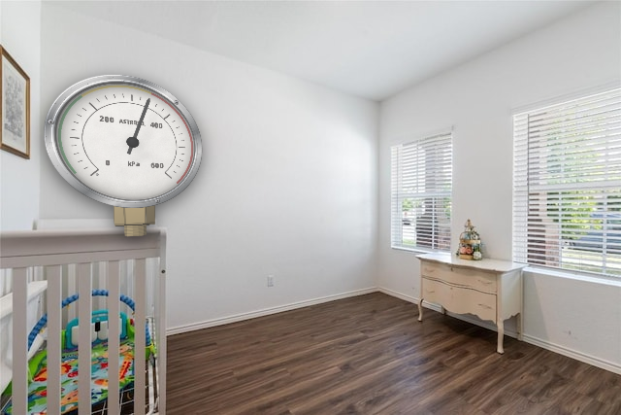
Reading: 340 kPa
